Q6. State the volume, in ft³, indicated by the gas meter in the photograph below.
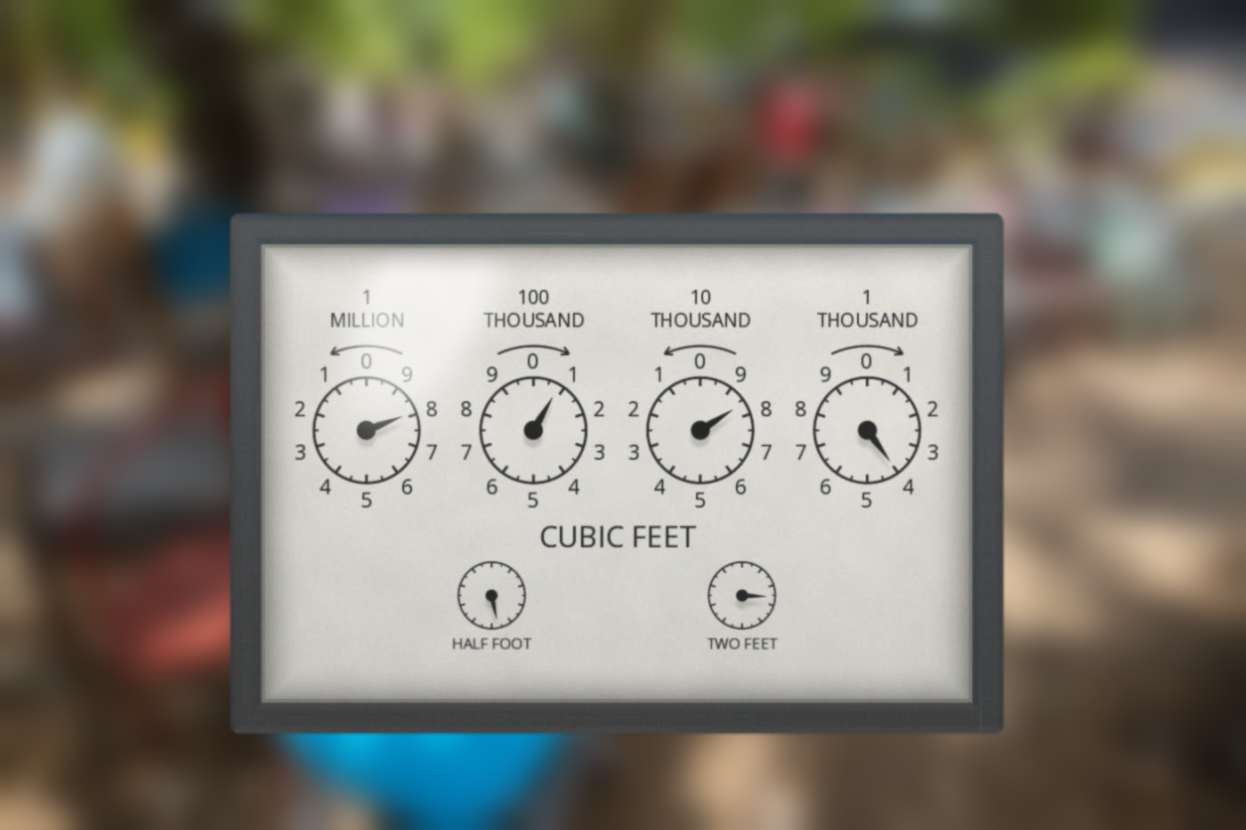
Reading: 808400 ft³
